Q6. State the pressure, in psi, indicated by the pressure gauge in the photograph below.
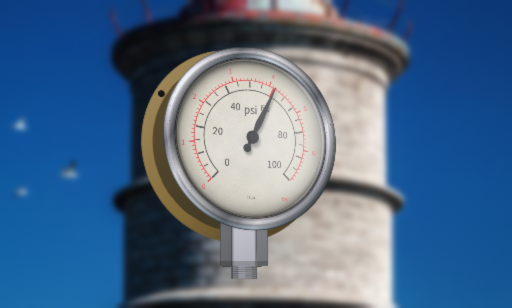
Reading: 60 psi
